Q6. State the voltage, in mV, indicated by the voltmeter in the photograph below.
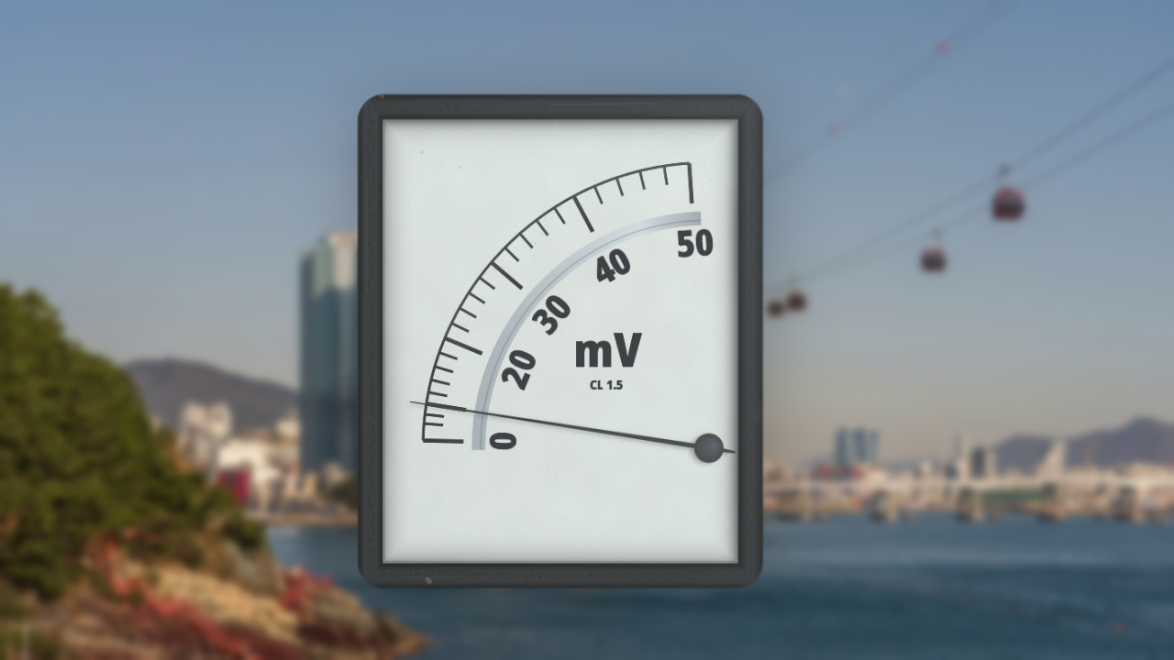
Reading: 10 mV
